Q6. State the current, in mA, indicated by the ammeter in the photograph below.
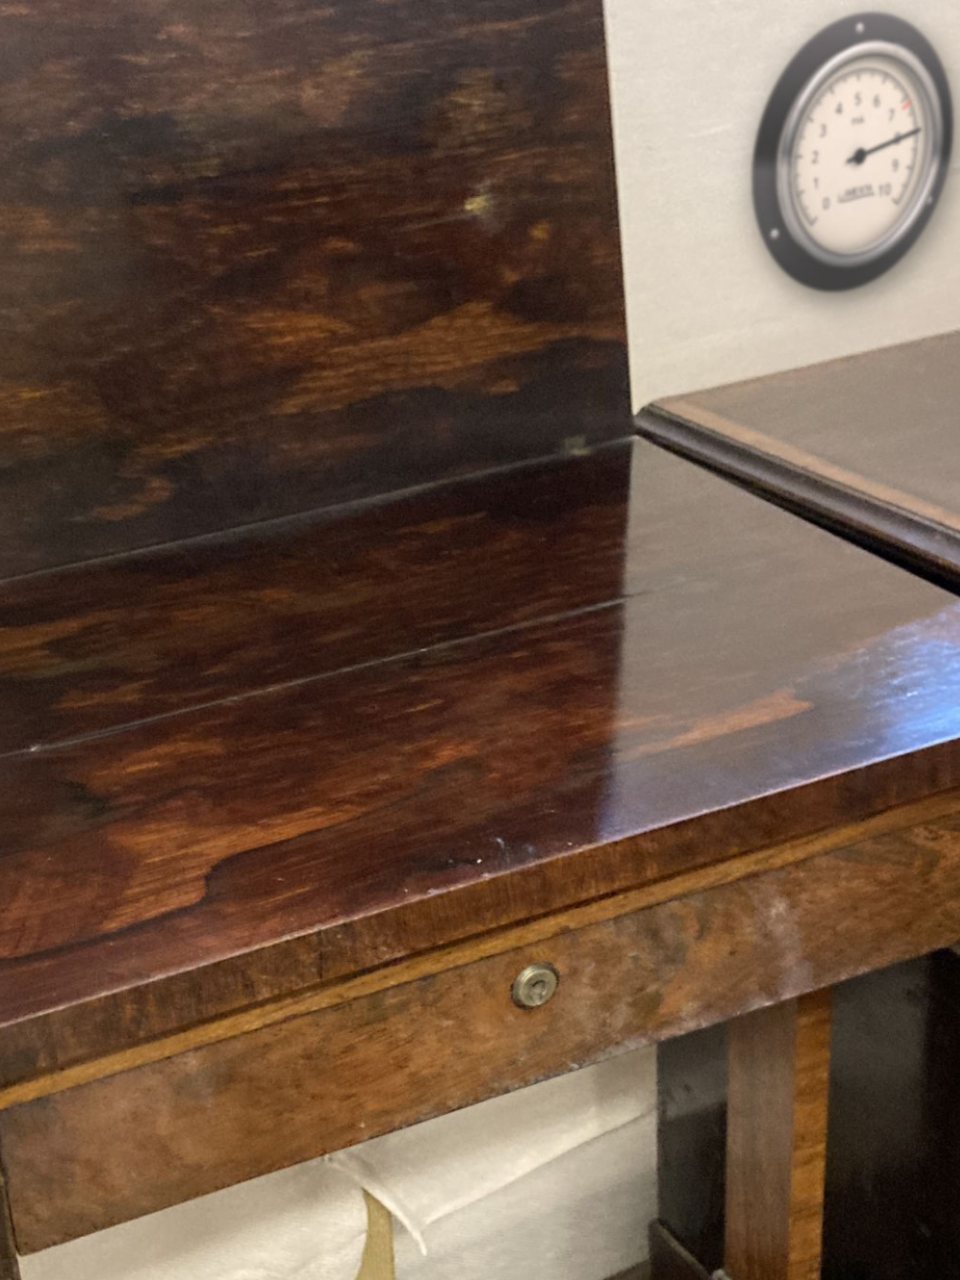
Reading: 8 mA
